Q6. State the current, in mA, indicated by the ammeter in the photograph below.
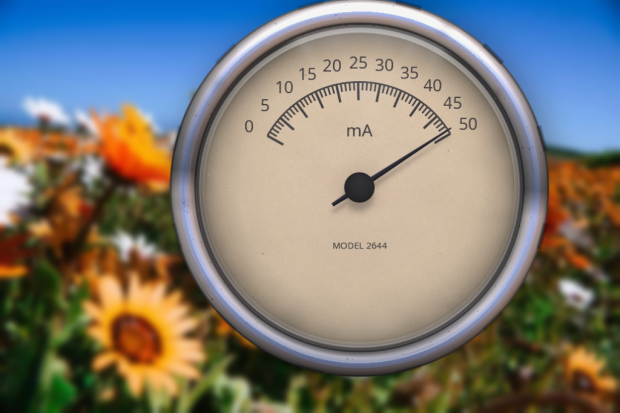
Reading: 49 mA
